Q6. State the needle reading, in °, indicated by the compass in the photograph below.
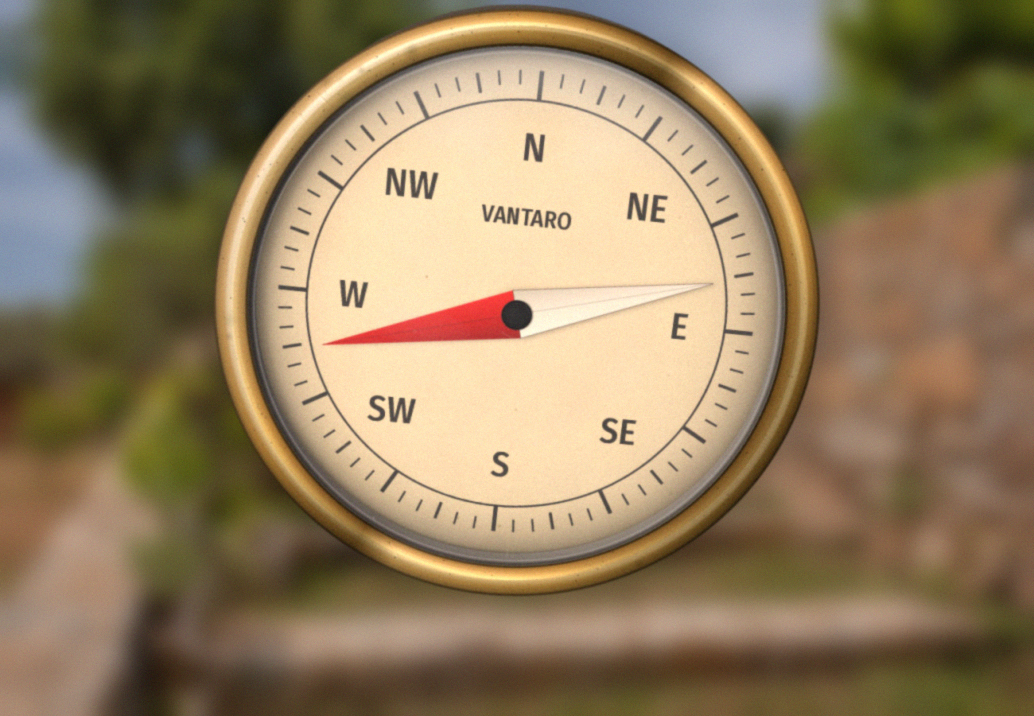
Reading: 255 °
